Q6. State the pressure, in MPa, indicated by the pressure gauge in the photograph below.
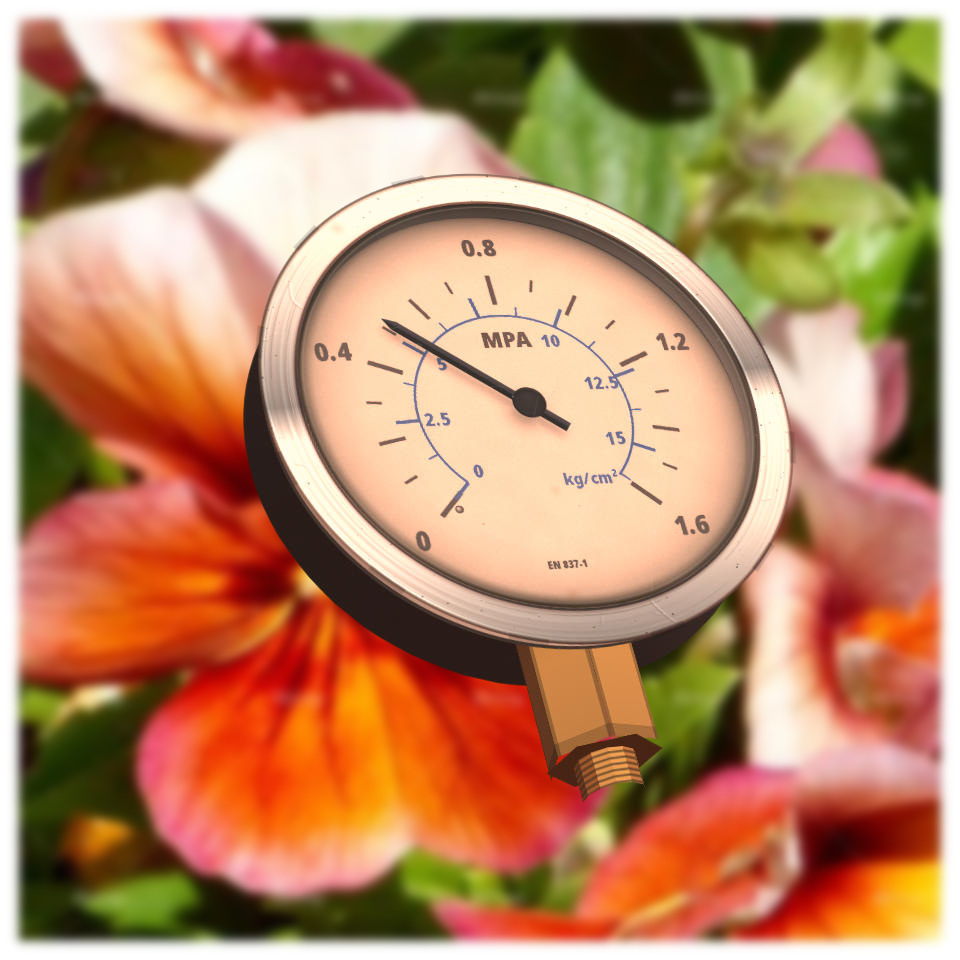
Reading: 0.5 MPa
